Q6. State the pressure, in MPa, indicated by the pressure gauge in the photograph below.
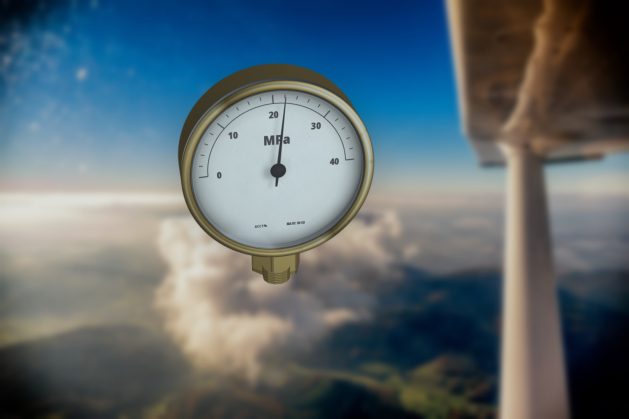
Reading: 22 MPa
